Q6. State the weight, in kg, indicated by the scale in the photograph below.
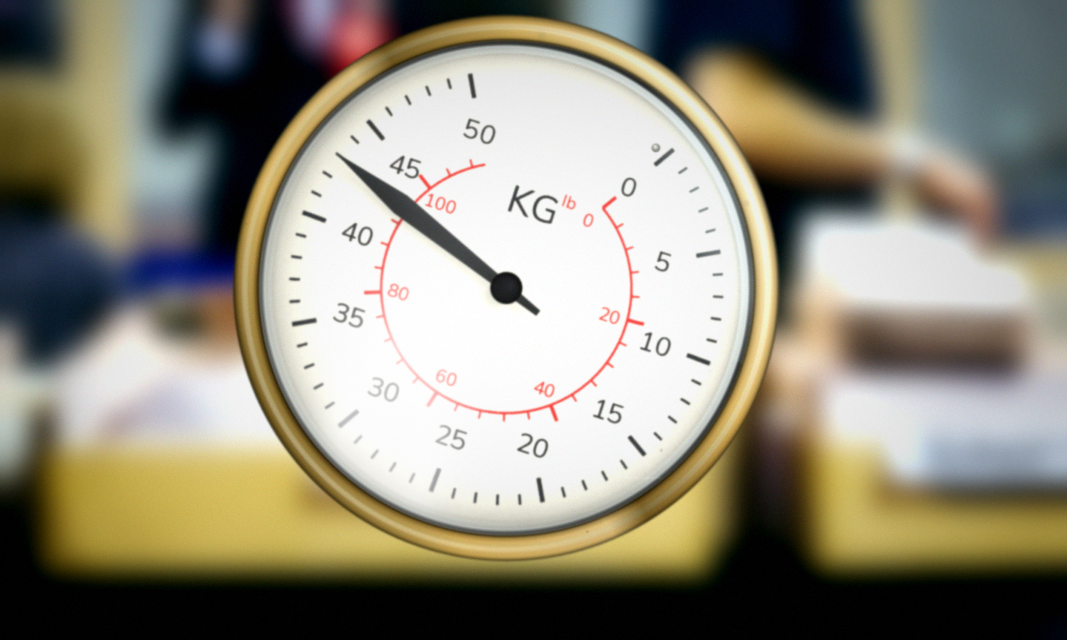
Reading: 43 kg
